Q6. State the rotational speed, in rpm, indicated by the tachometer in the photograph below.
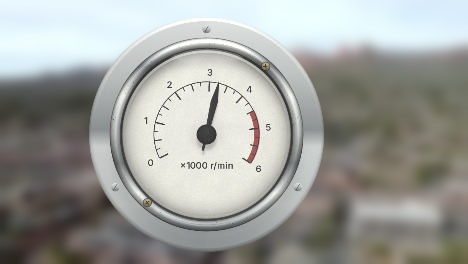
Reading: 3250 rpm
